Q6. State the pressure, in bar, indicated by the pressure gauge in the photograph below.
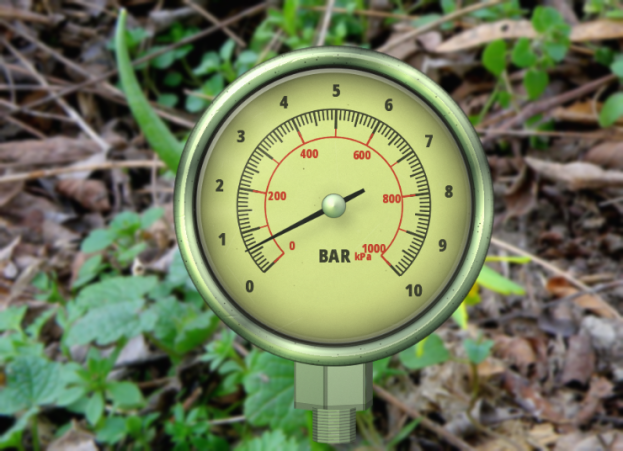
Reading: 0.6 bar
